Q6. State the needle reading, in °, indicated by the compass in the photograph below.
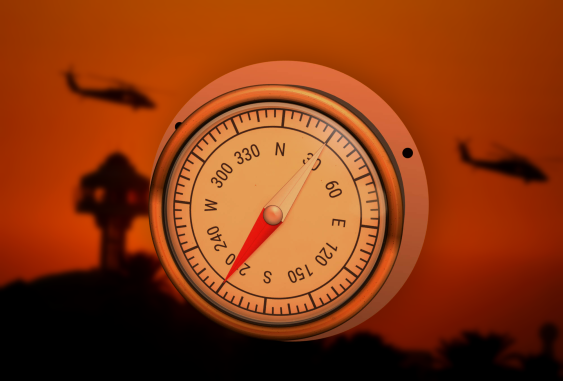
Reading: 210 °
